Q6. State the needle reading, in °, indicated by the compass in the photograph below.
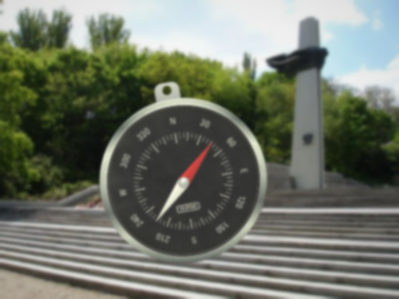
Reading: 45 °
